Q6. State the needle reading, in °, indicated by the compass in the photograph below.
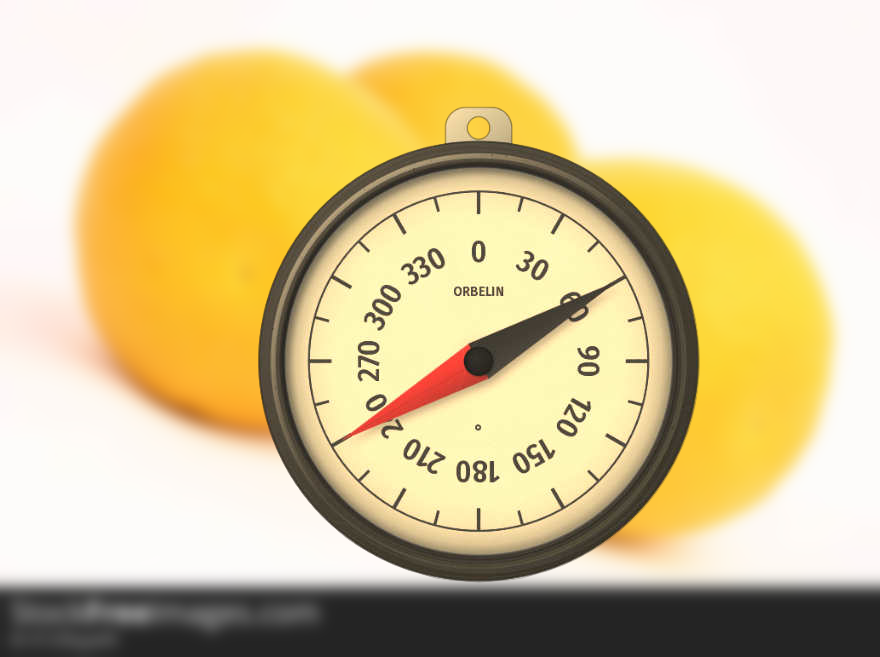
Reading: 240 °
